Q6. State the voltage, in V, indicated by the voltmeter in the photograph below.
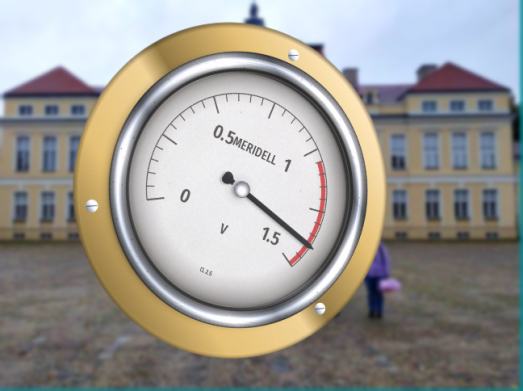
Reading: 1.4 V
